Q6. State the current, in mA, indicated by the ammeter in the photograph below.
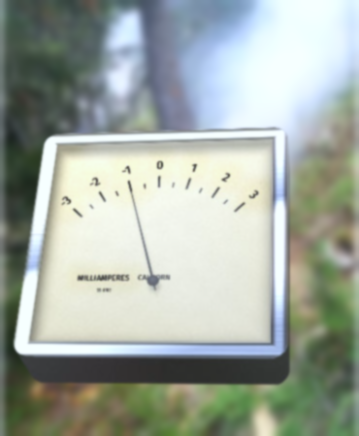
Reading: -1 mA
